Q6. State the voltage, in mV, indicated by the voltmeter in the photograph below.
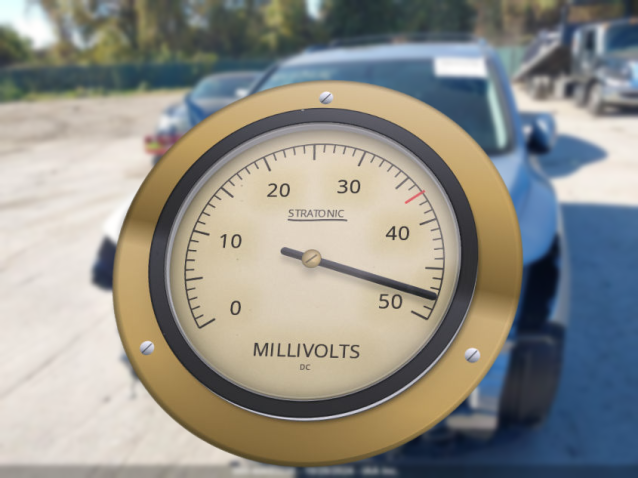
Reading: 48 mV
